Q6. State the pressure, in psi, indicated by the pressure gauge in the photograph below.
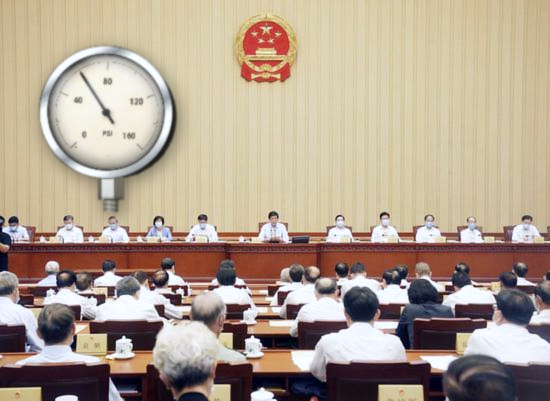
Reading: 60 psi
